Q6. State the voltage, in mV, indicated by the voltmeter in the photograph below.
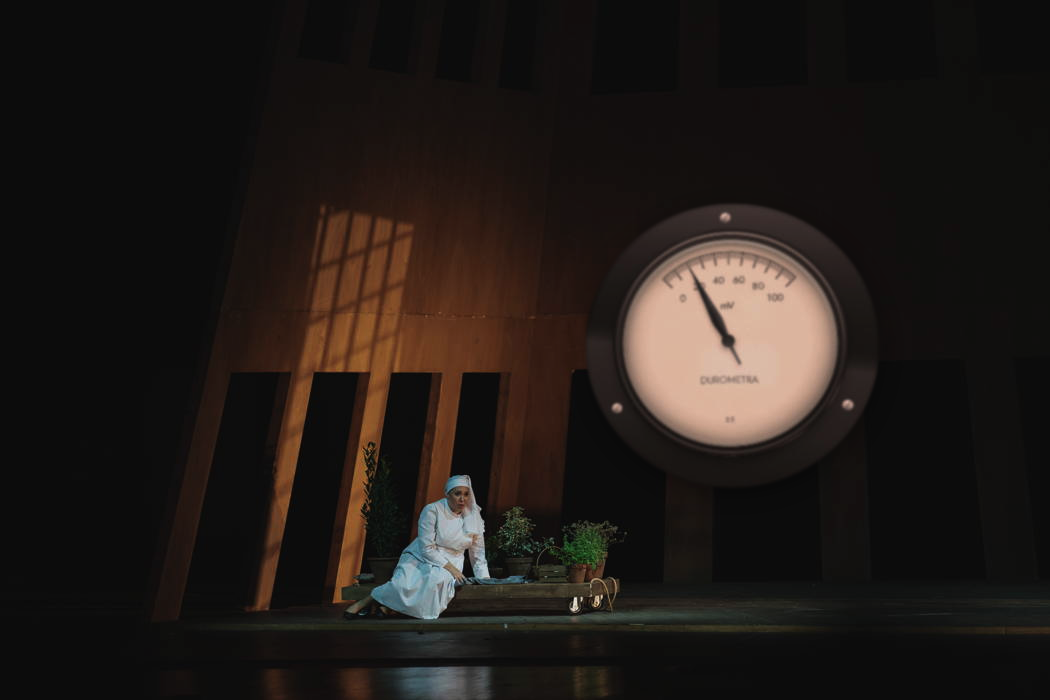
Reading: 20 mV
